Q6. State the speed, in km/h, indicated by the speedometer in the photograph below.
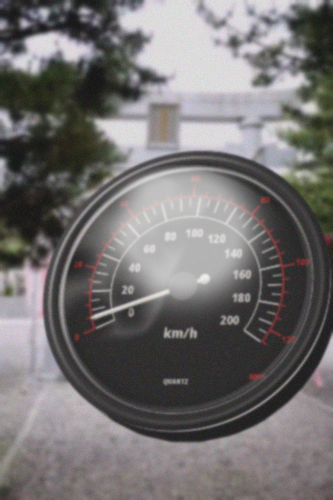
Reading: 5 km/h
